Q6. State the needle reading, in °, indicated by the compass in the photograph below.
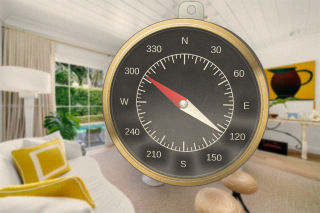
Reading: 305 °
